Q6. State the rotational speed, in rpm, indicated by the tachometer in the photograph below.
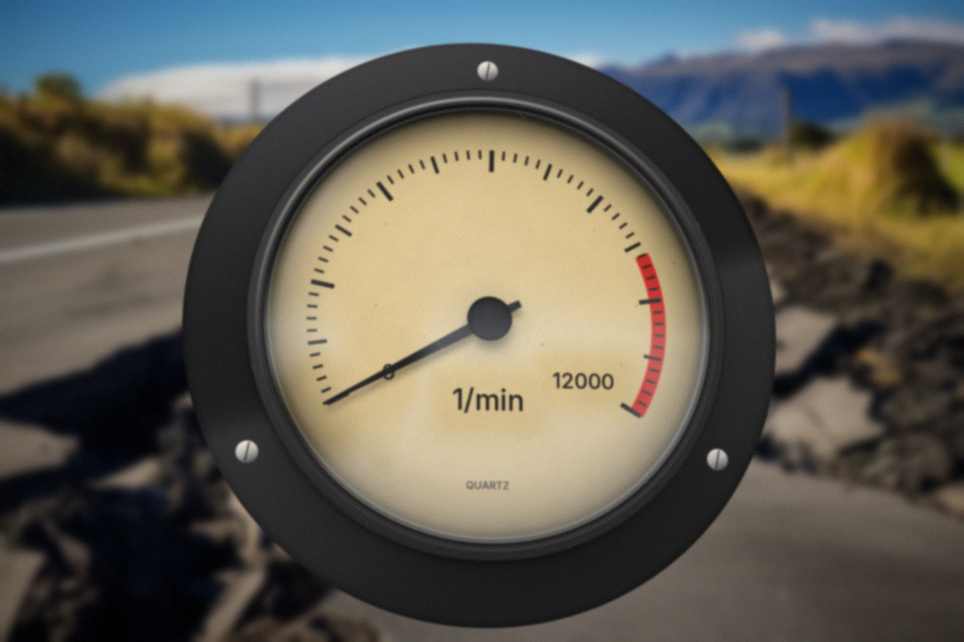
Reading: 0 rpm
